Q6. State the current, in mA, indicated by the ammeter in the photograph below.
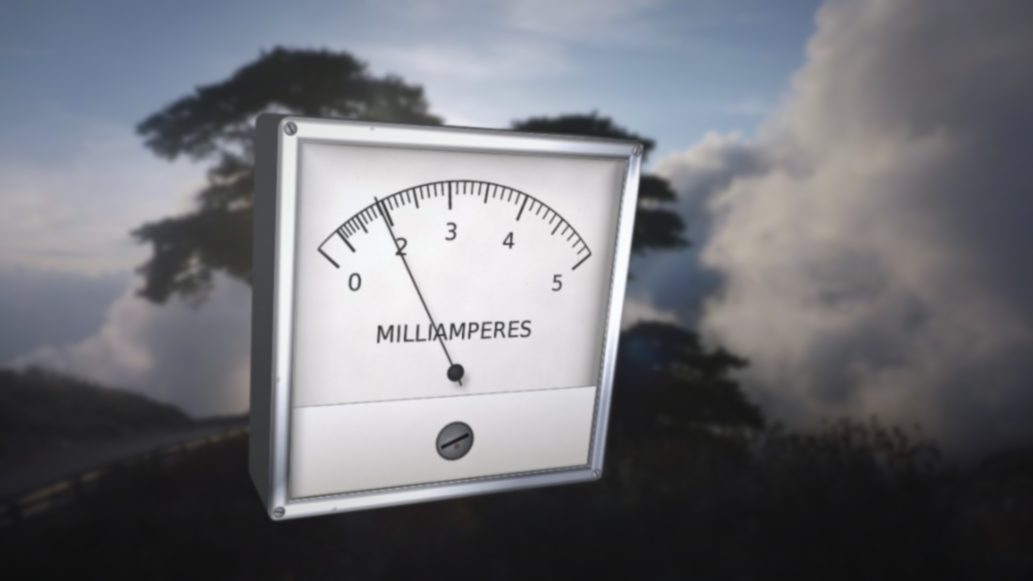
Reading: 1.9 mA
